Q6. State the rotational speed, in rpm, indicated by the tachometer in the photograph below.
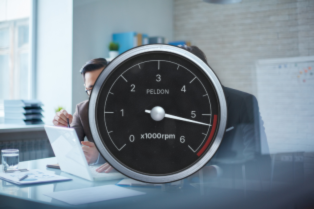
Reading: 5250 rpm
